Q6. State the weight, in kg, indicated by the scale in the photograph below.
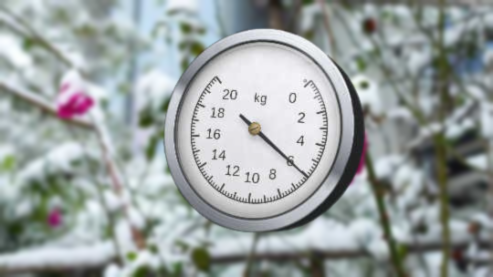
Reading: 6 kg
